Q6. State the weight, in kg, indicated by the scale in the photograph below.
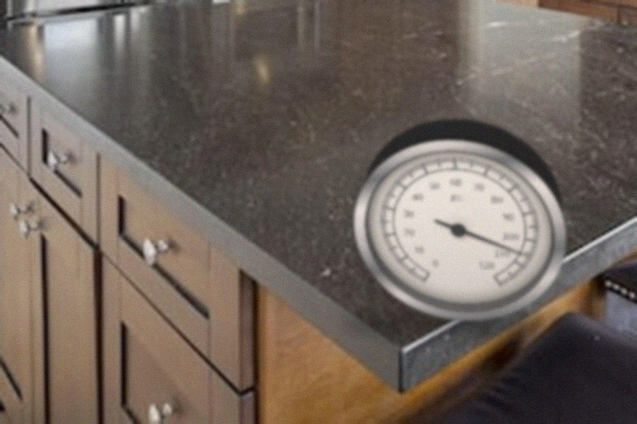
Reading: 105 kg
